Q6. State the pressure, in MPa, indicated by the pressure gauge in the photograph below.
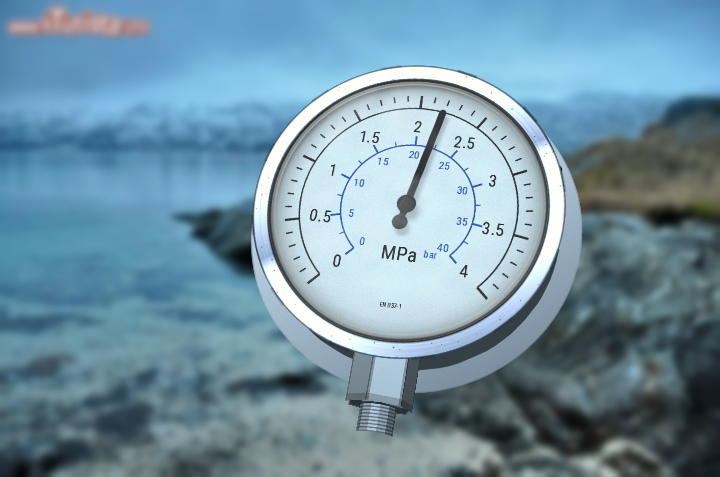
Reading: 2.2 MPa
